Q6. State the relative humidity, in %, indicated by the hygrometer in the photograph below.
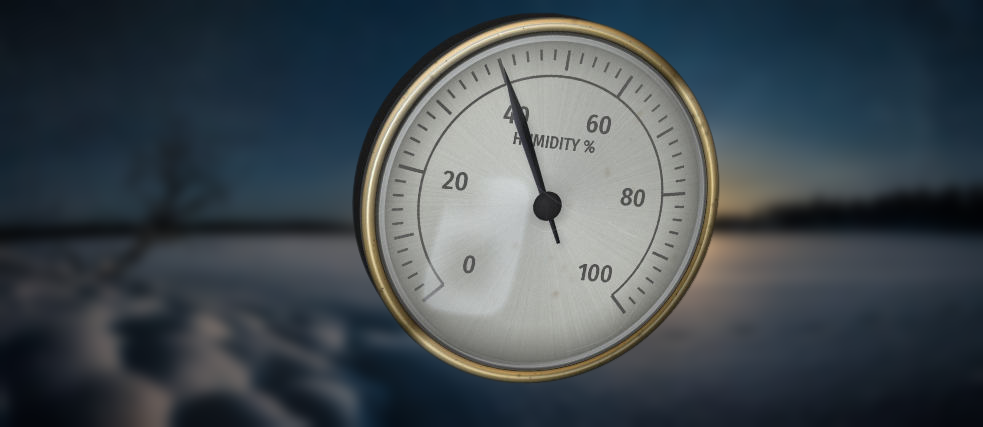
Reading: 40 %
